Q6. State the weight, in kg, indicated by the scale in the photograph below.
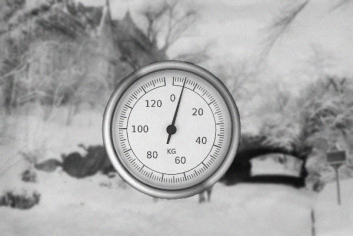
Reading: 5 kg
